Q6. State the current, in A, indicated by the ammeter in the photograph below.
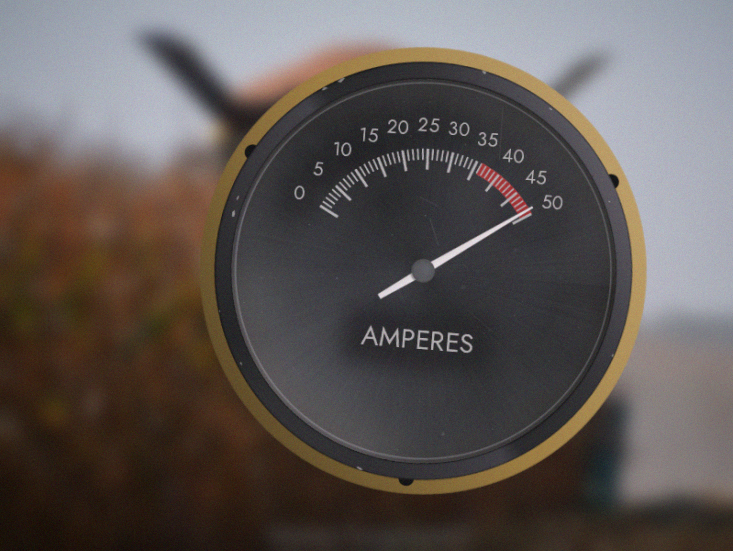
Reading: 49 A
